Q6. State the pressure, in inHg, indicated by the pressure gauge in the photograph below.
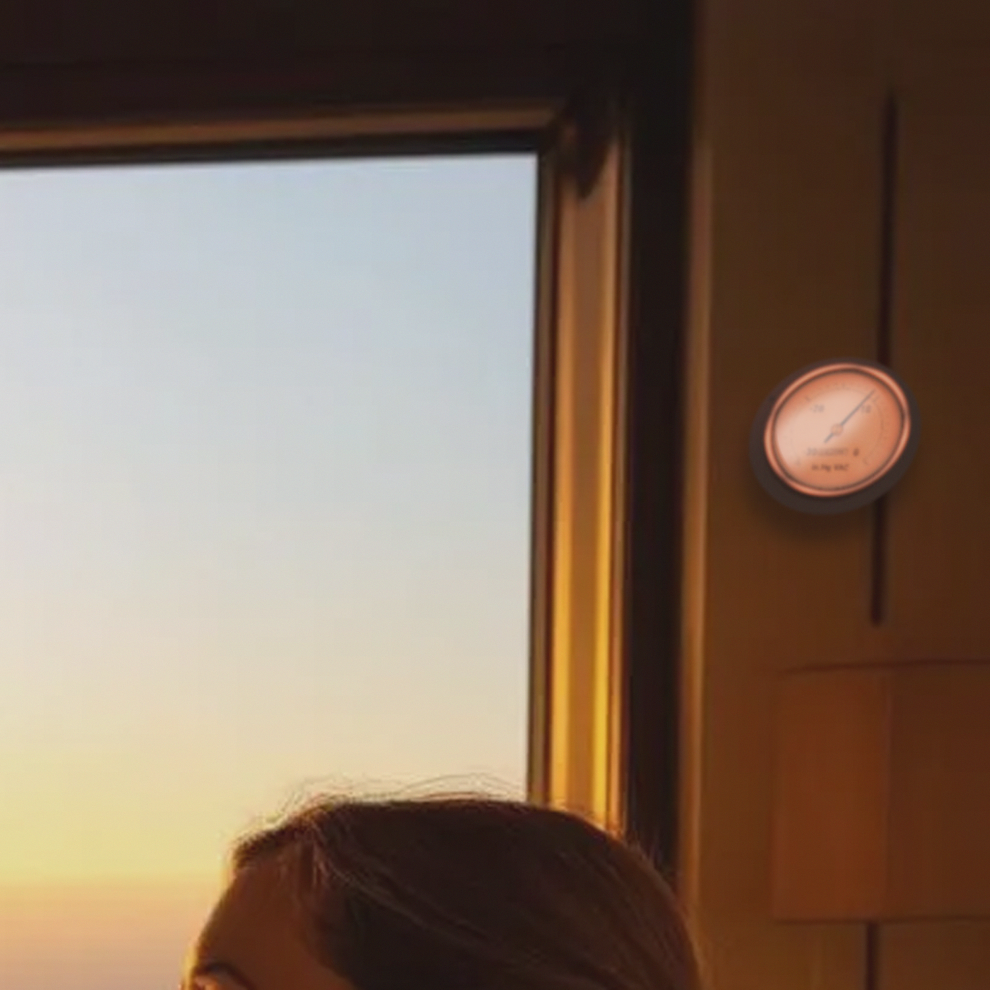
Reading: -11 inHg
